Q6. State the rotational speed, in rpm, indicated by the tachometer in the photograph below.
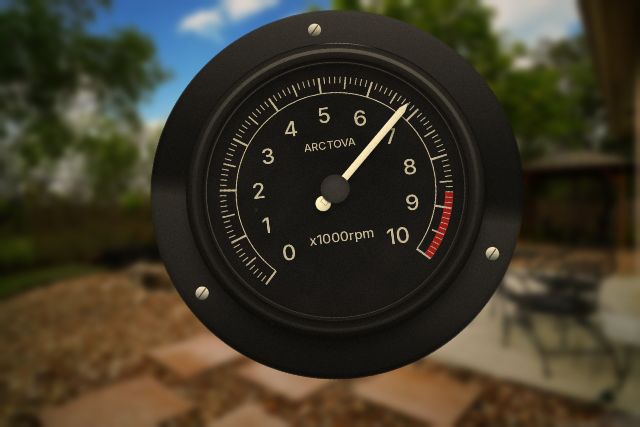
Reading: 6800 rpm
